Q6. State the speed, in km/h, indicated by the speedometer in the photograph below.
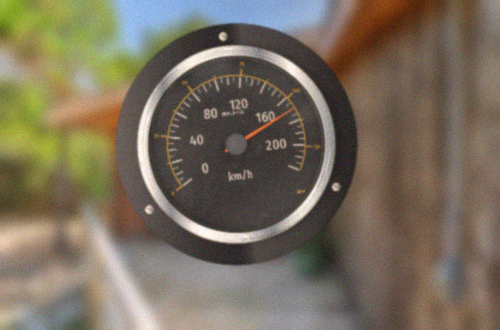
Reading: 170 km/h
